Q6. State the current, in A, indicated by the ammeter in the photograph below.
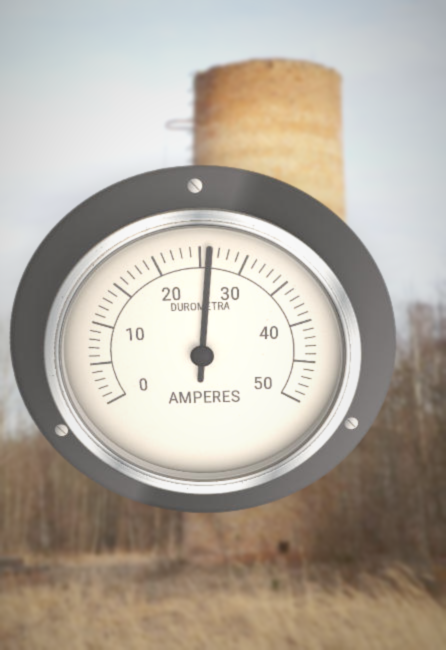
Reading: 26 A
